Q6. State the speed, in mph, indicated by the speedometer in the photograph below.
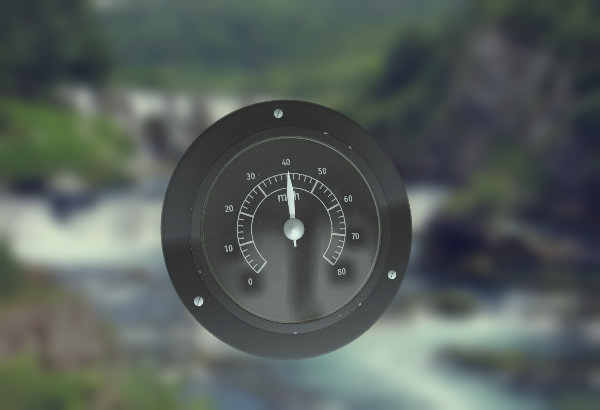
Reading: 40 mph
